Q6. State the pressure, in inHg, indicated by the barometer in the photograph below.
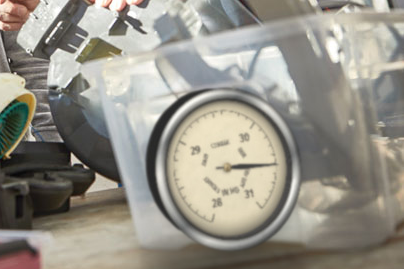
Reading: 30.5 inHg
